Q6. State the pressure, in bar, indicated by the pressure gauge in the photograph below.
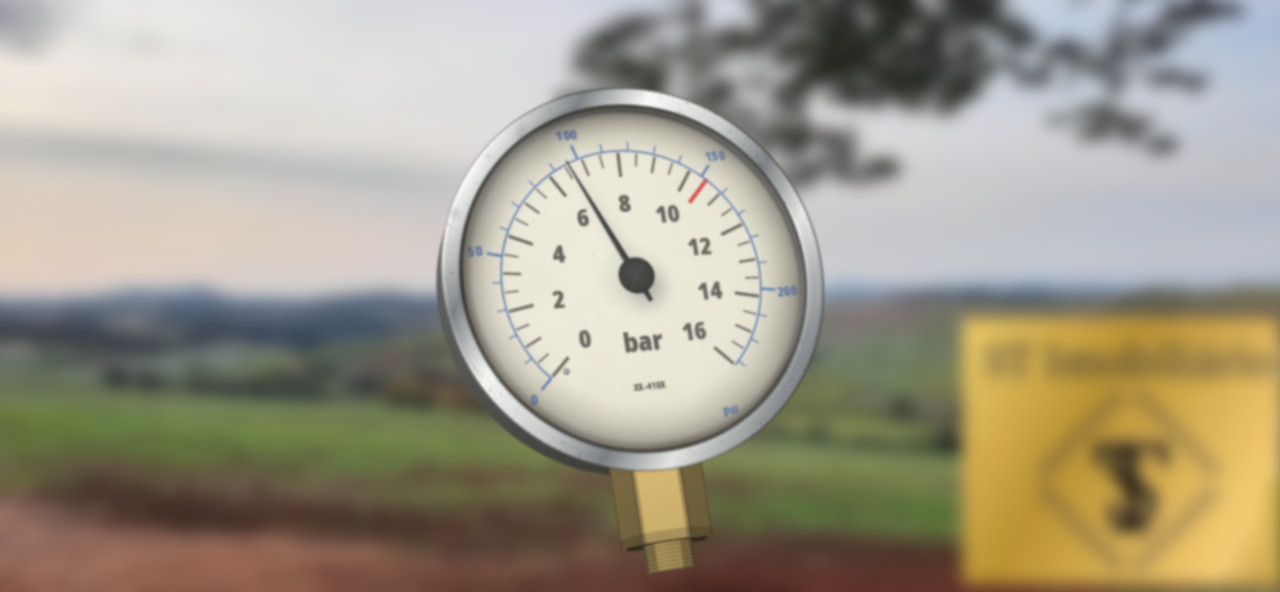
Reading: 6.5 bar
